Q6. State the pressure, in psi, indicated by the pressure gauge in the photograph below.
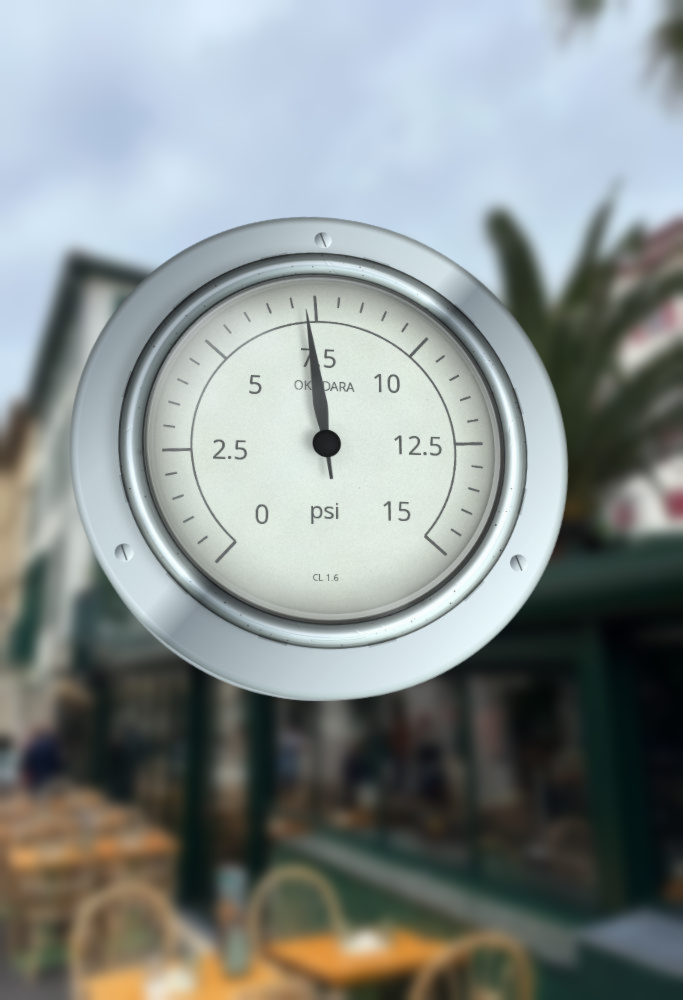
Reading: 7.25 psi
